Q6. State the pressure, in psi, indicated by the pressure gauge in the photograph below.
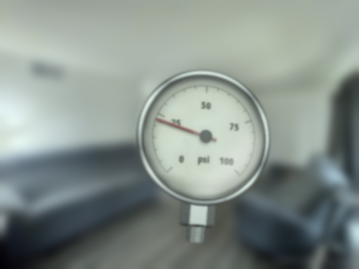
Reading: 22.5 psi
